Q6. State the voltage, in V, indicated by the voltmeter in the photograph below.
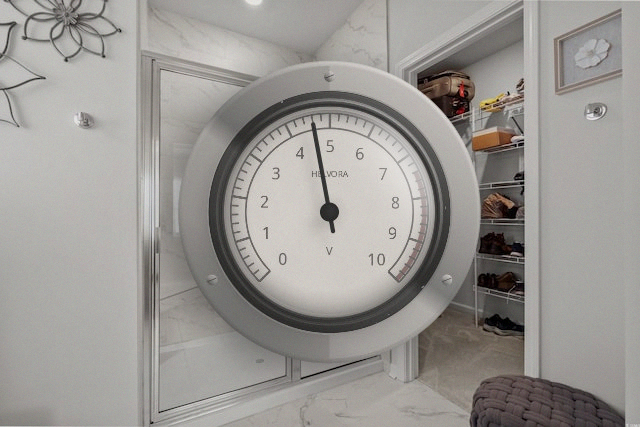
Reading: 4.6 V
